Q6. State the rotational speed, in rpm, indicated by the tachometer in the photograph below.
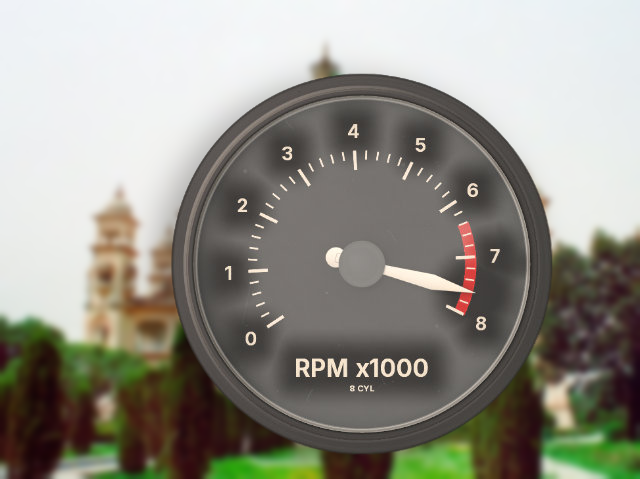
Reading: 7600 rpm
